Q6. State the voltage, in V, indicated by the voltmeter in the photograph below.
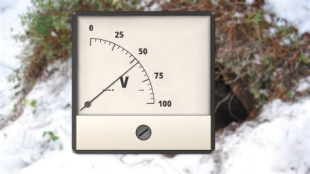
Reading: 55 V
